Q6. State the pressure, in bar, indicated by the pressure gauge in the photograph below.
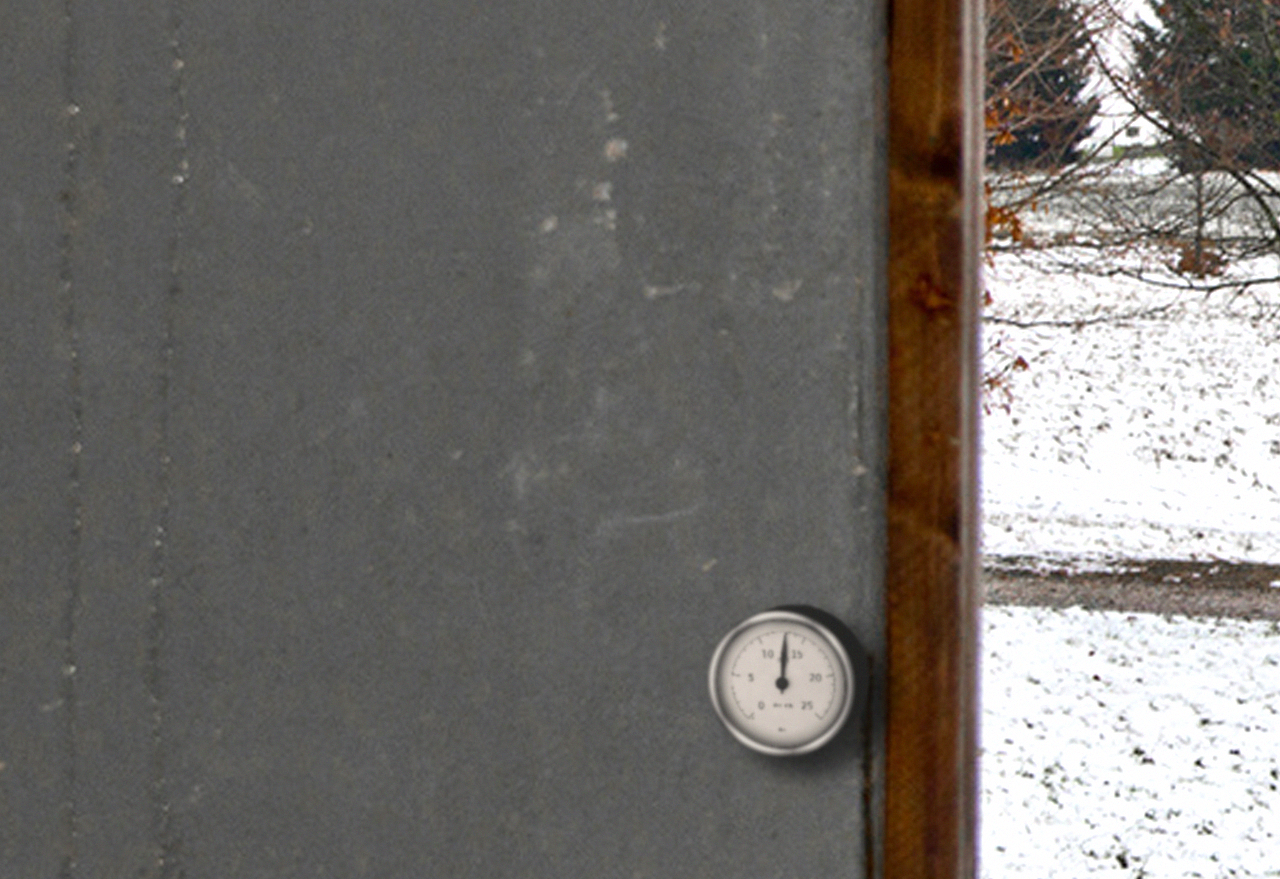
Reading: 13 bar
